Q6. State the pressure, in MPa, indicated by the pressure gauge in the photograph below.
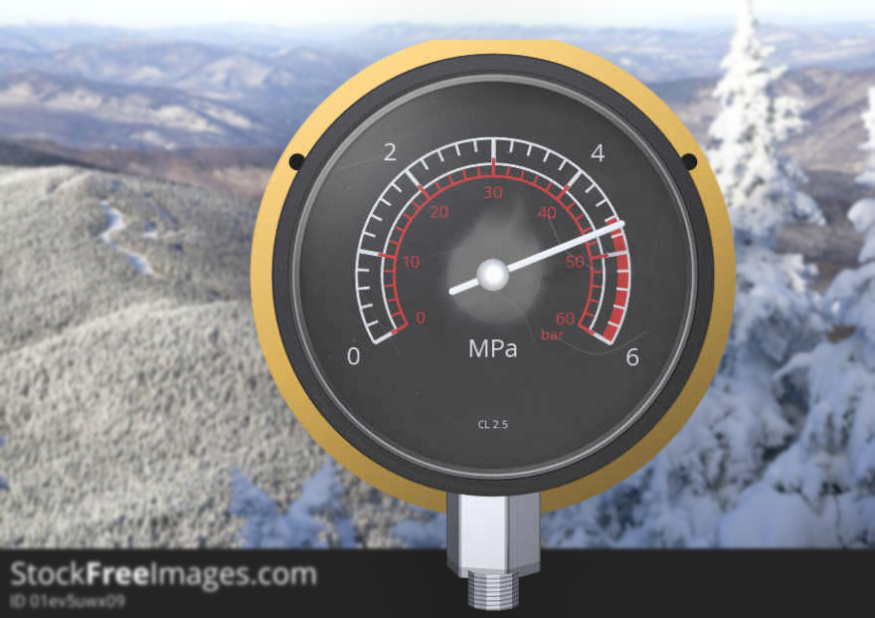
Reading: 4.7 MPa
